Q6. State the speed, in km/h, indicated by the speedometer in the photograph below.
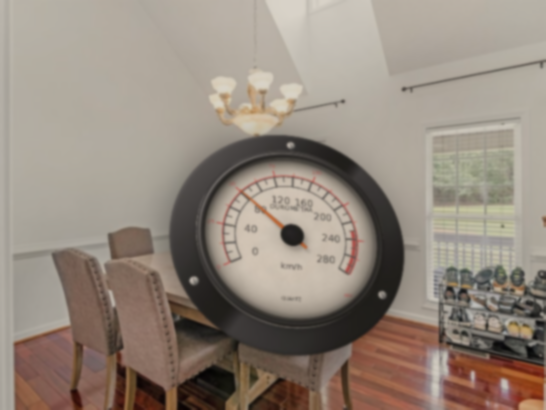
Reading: 80 km/h
